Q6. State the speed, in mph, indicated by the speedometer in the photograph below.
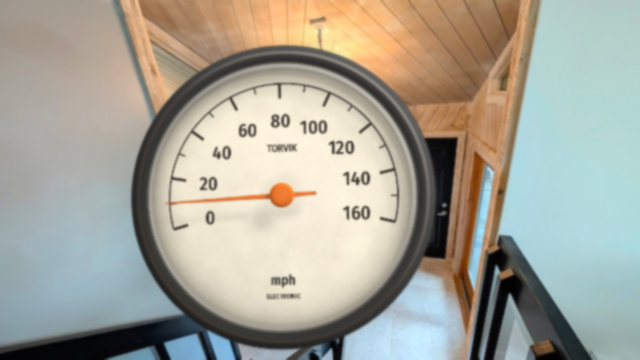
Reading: 10 mph
